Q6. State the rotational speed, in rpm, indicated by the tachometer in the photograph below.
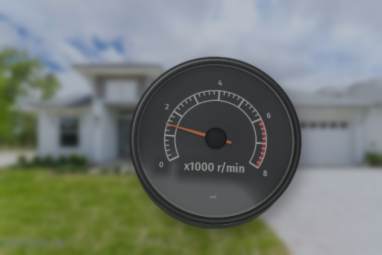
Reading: 1400 rpm
